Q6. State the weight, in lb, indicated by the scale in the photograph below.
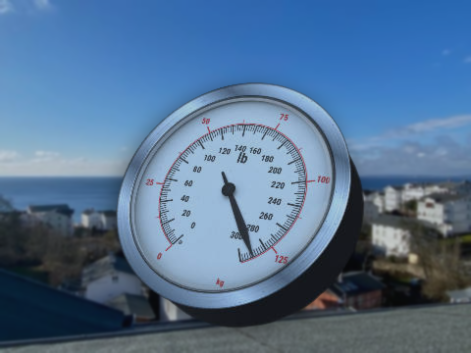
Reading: 290 lb
